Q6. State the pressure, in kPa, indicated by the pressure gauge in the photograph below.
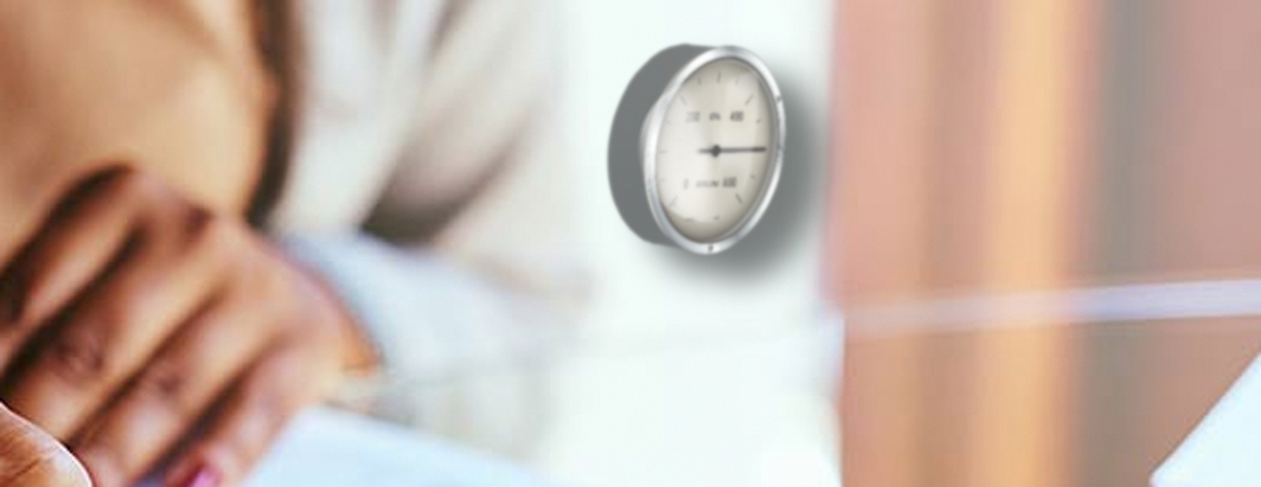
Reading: 500 kPa
